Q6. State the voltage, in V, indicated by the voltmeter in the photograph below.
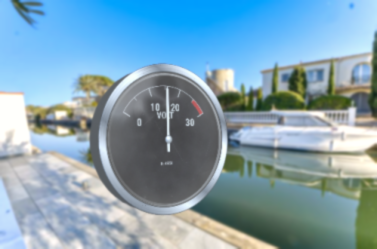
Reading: 15 V
